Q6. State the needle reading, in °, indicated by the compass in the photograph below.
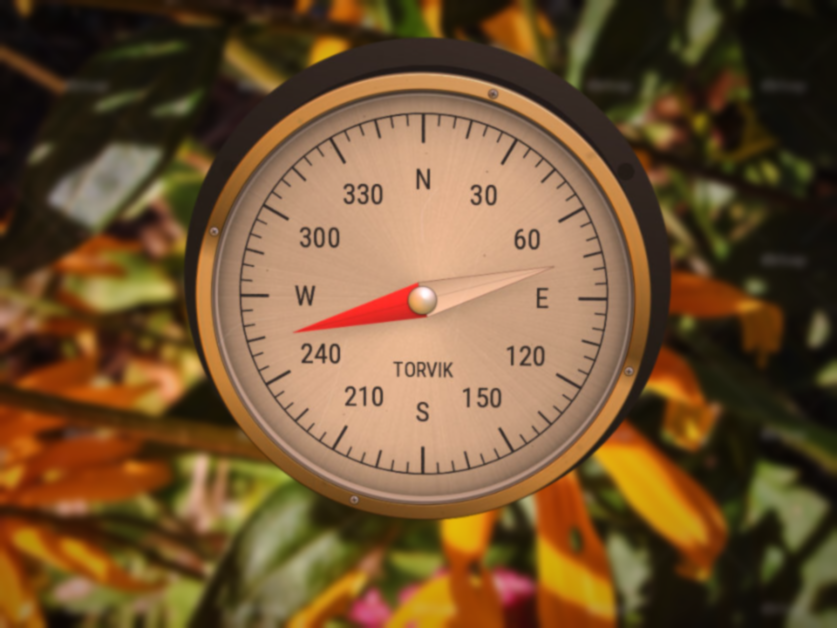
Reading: 255 °
